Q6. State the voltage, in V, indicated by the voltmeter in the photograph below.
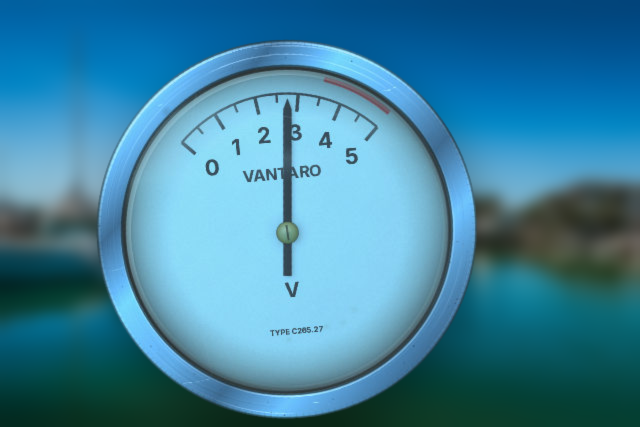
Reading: 2.75 V
